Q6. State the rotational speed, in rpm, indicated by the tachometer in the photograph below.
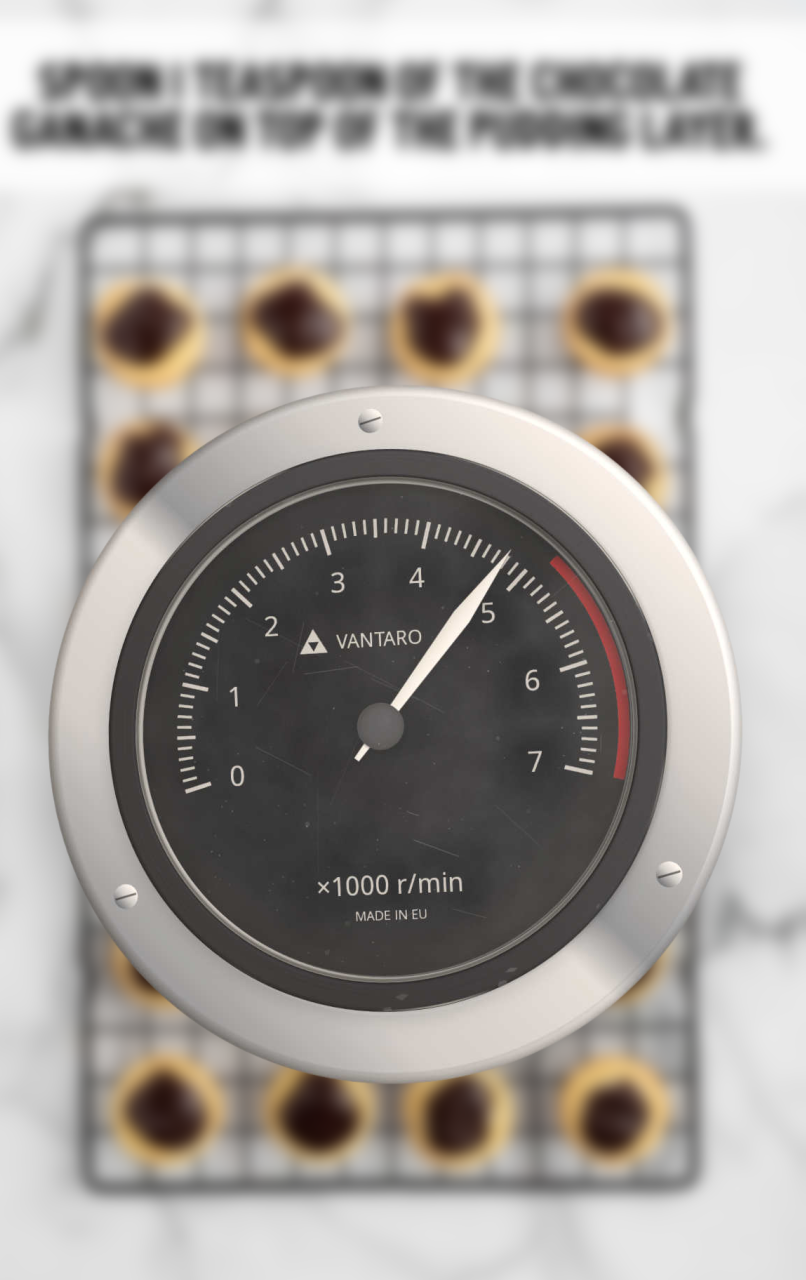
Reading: 4800 rpm
